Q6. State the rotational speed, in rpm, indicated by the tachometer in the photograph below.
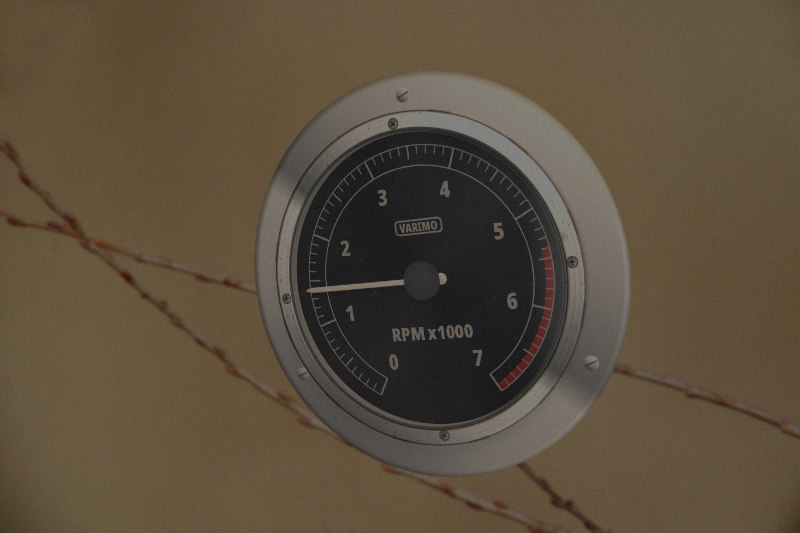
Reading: 1400 rpm
